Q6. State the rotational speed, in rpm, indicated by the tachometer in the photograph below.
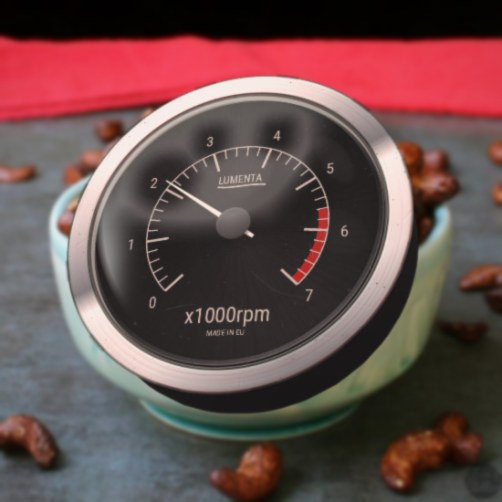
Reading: 2100 rpm
